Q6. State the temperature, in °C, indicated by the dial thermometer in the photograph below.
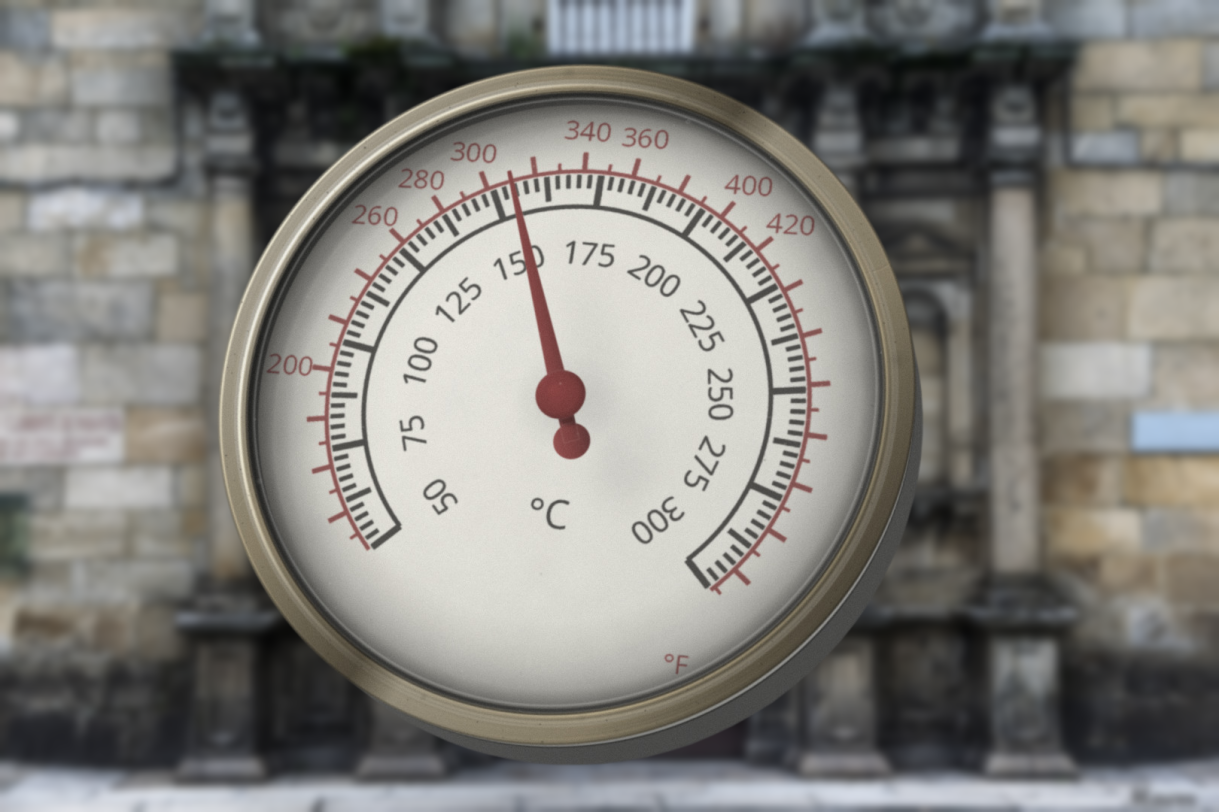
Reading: 155 °C
